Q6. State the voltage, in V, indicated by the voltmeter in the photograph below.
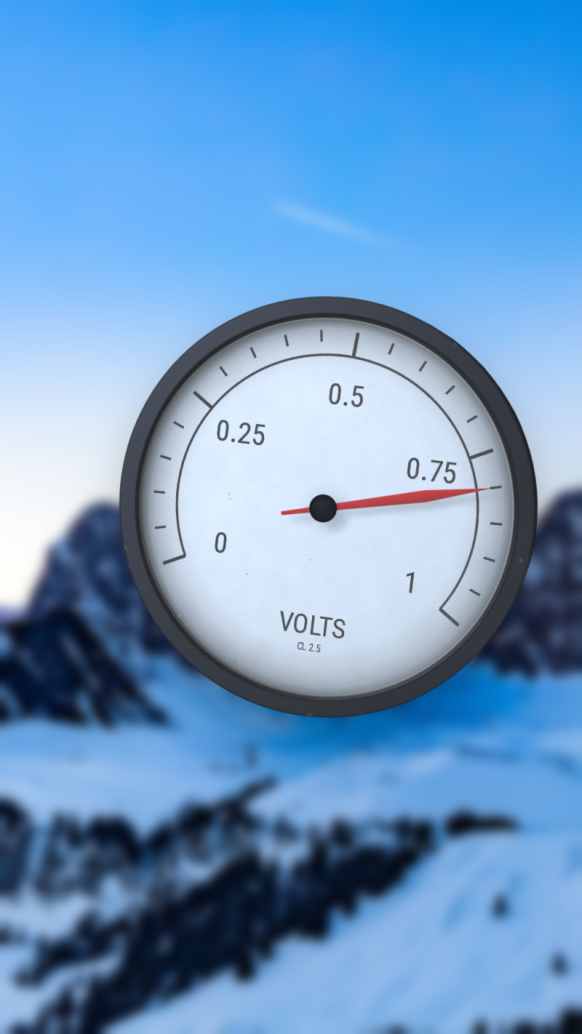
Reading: 0.8 V
